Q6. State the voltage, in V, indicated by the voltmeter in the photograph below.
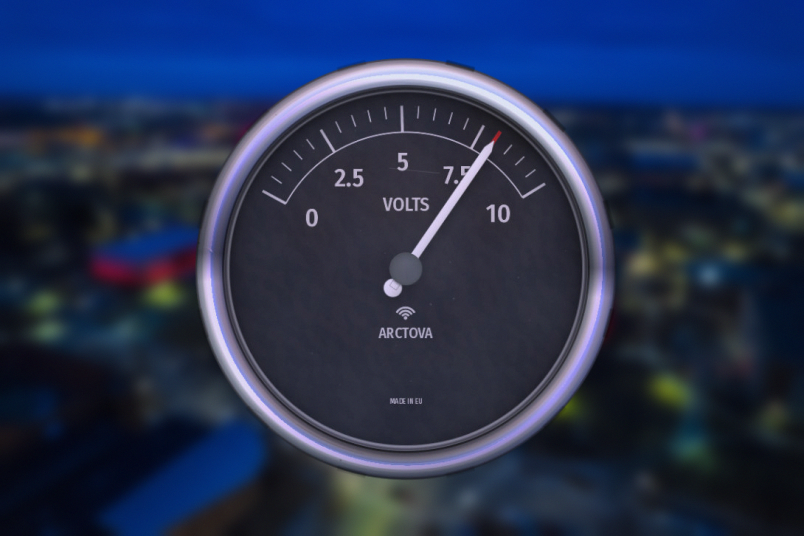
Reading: 8 V
